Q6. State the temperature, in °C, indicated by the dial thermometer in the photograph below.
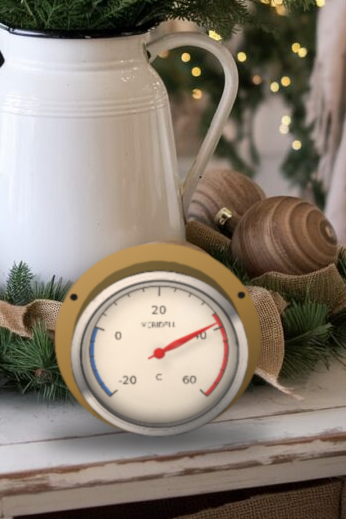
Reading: 38 °C
